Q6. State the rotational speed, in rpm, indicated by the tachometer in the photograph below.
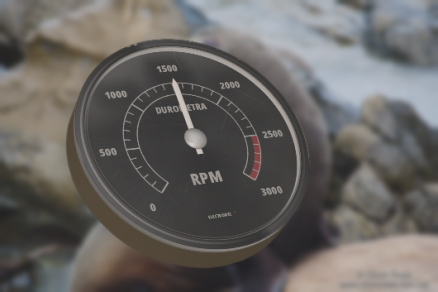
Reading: 1500 rpm
